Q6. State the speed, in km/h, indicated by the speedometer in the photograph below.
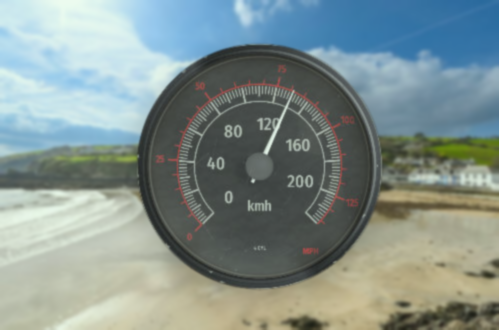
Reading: 130 km/h
